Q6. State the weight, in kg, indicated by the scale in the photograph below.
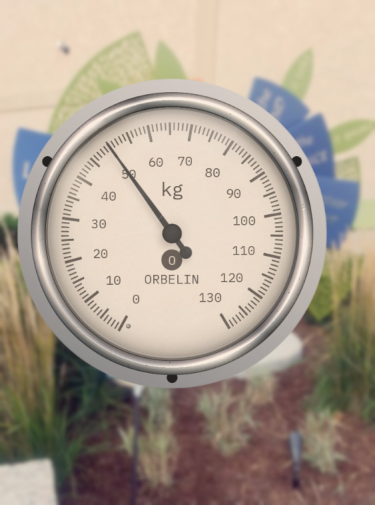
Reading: 50 kg
